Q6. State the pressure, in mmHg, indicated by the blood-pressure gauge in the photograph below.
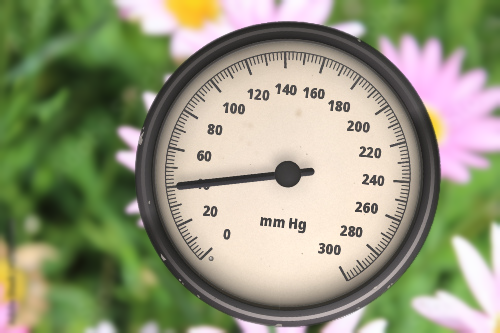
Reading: 40 mmHg
